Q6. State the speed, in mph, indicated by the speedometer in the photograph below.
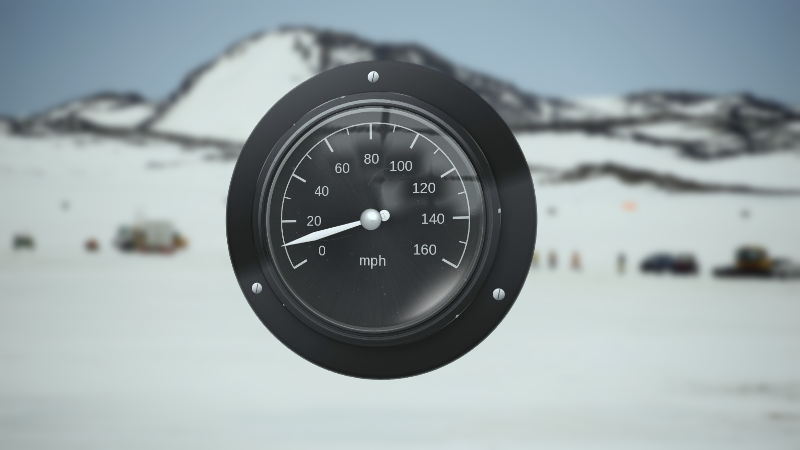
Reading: 10 mph
